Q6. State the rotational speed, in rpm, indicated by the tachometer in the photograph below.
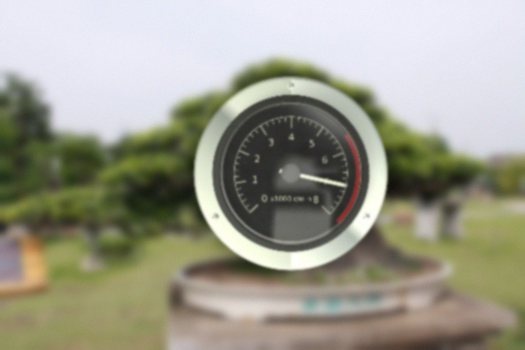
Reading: 7000 rpm
